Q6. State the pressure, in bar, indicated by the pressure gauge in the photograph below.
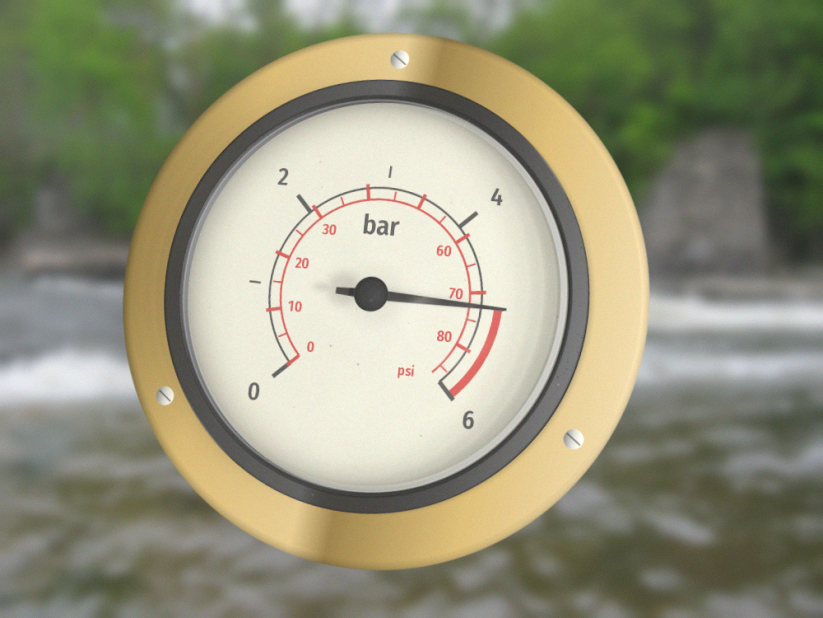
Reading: 5 bar
